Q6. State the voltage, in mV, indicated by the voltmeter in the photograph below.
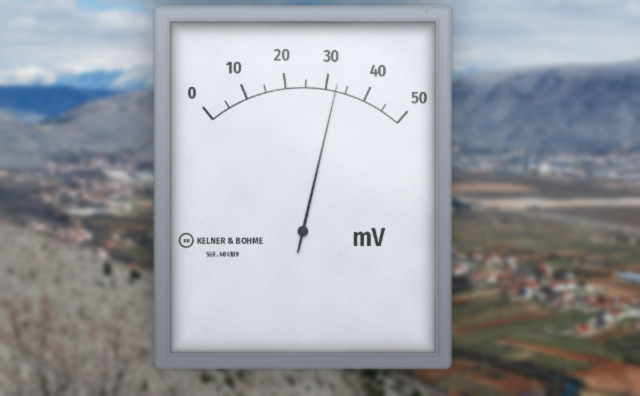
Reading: 32.5 mV
